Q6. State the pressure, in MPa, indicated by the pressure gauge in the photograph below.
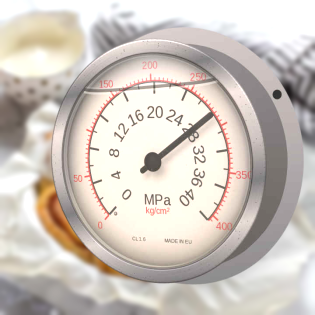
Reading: 28 MPa
